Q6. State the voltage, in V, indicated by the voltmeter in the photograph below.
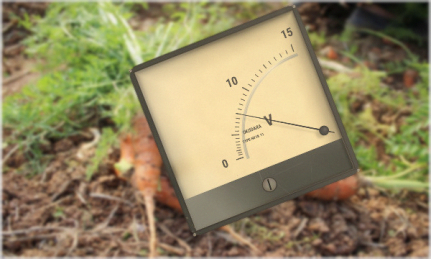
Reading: 7.5 V
